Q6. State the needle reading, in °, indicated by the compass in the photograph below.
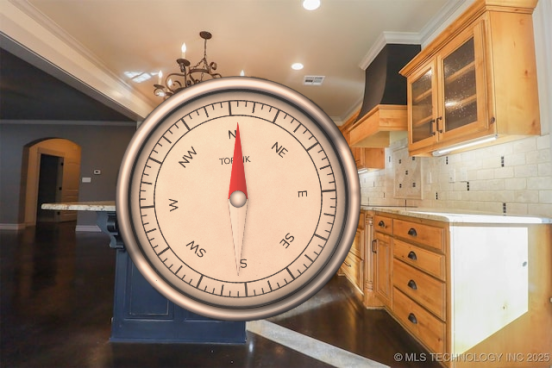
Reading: 5 °
